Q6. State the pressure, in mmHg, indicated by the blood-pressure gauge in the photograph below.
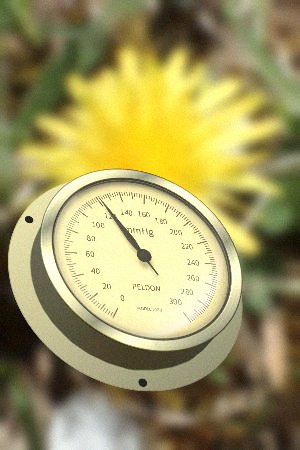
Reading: 120 mmHg
